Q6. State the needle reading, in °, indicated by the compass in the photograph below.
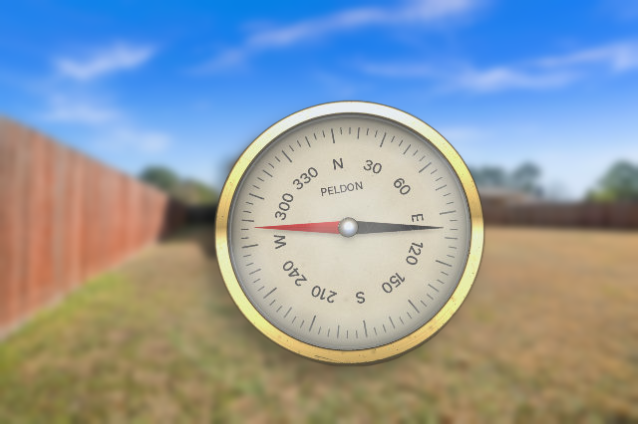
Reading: 280 °
